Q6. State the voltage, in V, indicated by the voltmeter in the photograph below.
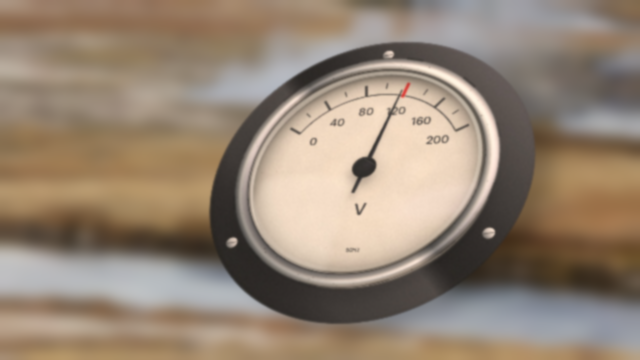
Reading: 120 V
